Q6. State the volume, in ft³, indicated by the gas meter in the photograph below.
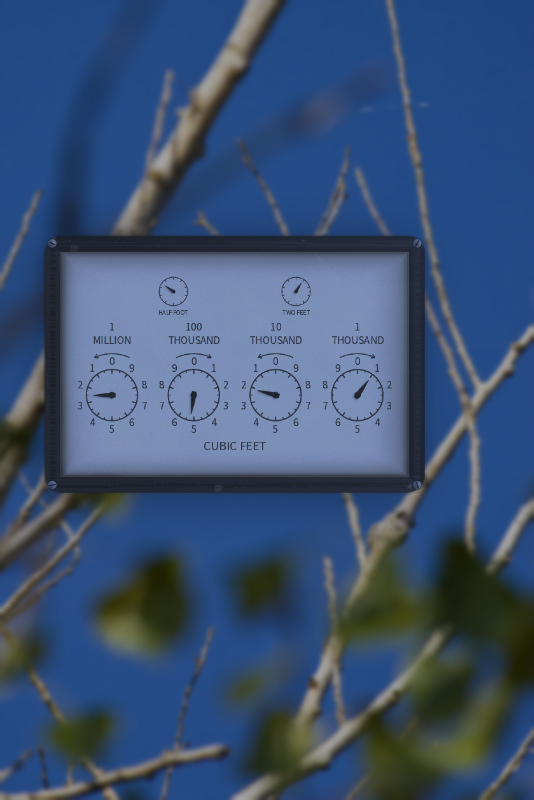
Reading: 252100 ft³
